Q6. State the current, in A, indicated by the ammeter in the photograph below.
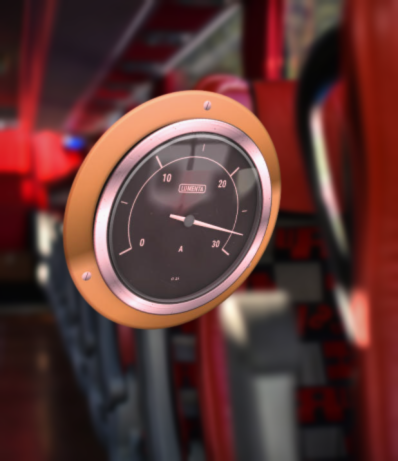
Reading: 27.5 A
